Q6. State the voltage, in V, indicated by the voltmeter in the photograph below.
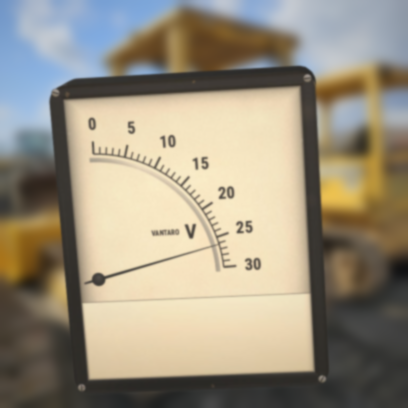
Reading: 26 V
